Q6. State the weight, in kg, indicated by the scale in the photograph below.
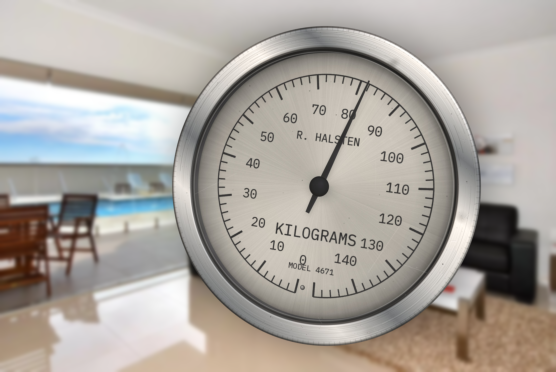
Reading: 82 kg
